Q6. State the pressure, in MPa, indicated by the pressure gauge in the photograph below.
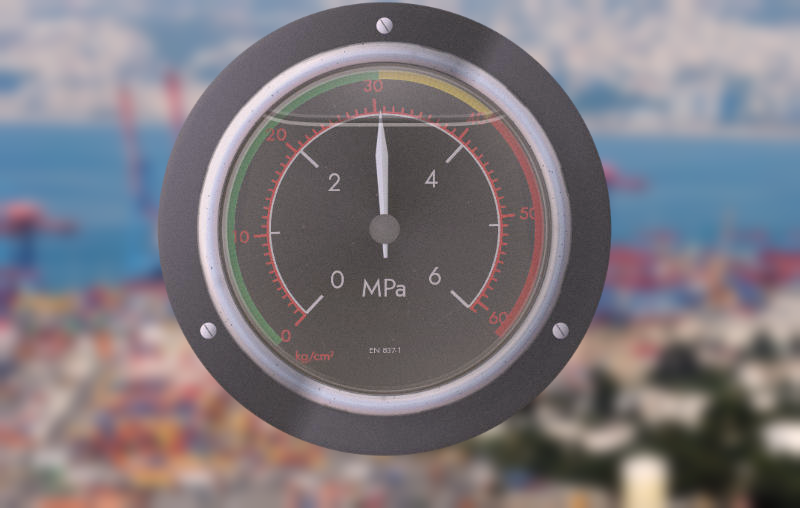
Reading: 3 MPa
